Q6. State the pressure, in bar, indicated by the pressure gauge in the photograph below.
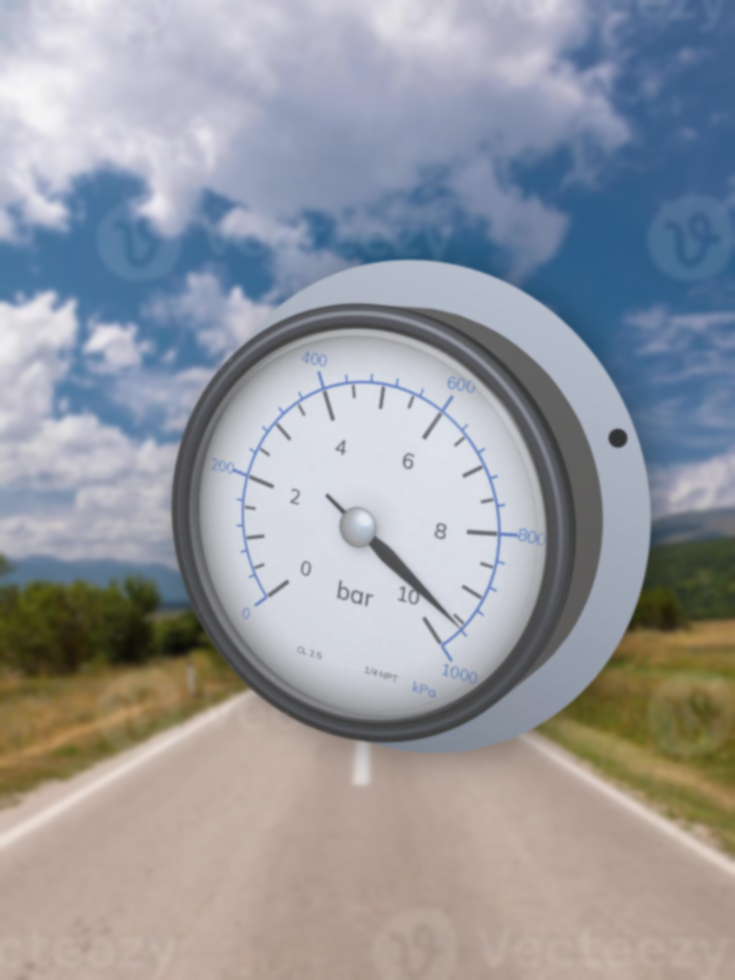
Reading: 9.5 bar
